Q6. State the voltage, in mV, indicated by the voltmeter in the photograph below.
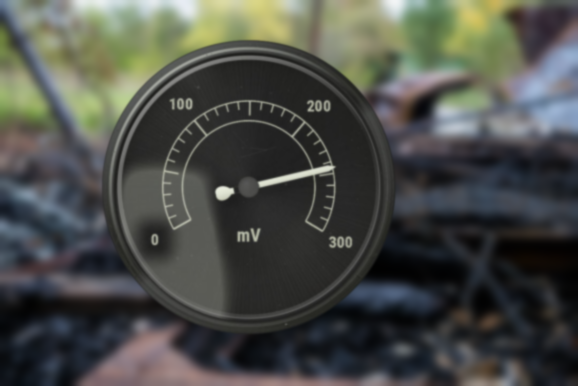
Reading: 245 mV
